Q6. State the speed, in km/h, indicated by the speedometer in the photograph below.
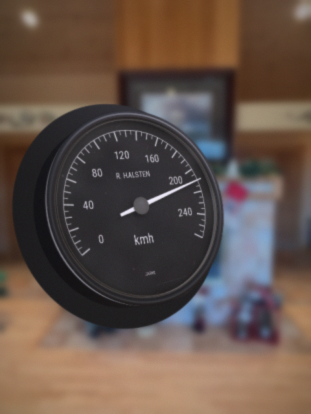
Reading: 210 km/h
